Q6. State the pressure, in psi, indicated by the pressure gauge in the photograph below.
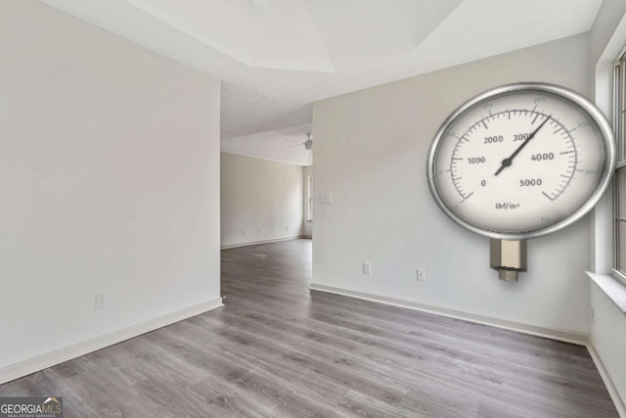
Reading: 3200 psi
